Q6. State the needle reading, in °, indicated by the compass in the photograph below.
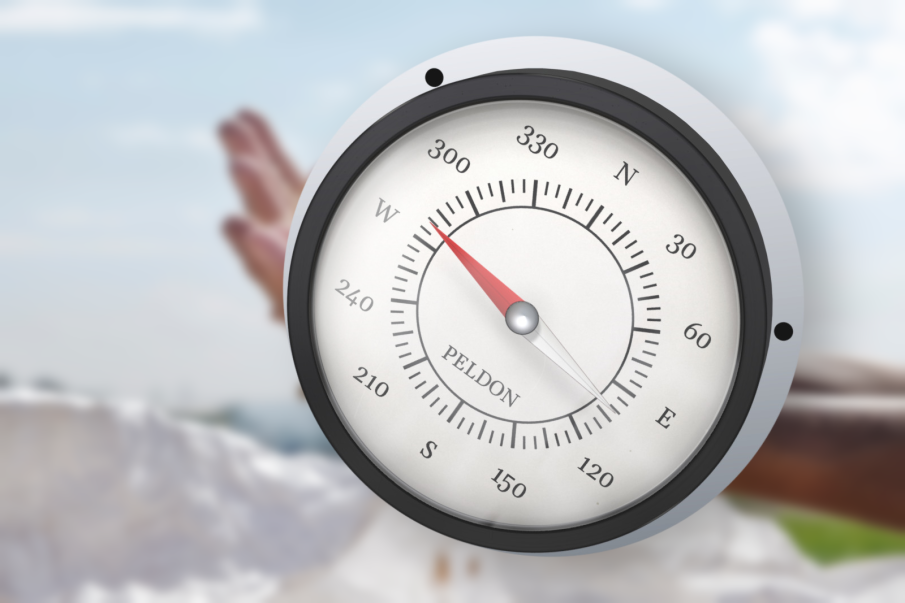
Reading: 280 °
